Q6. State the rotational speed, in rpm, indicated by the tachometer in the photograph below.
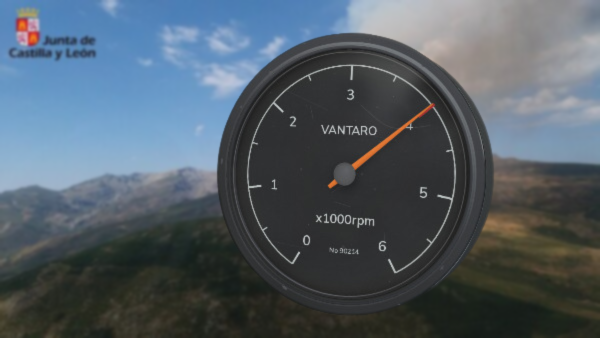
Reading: 4000 rpm
